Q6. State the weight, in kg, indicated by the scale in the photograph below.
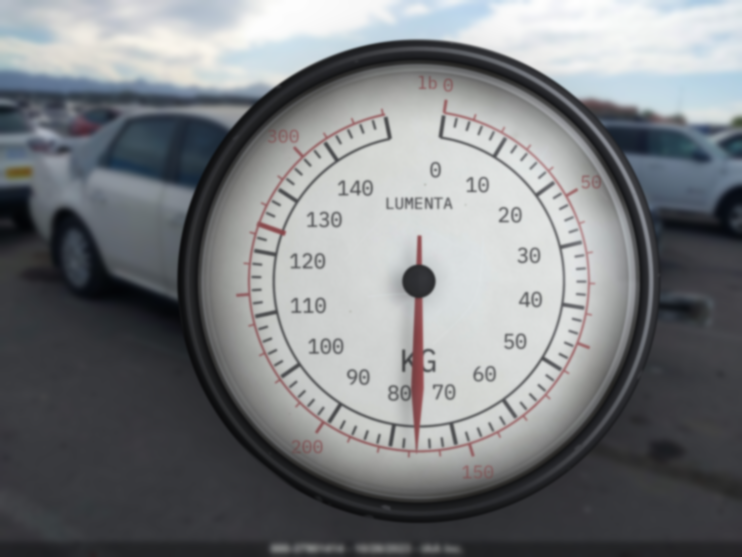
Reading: 76 kg
